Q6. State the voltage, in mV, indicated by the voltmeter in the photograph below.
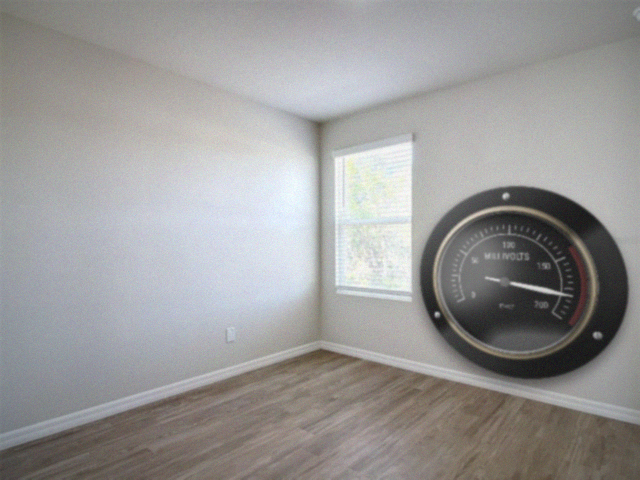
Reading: 180 mV
